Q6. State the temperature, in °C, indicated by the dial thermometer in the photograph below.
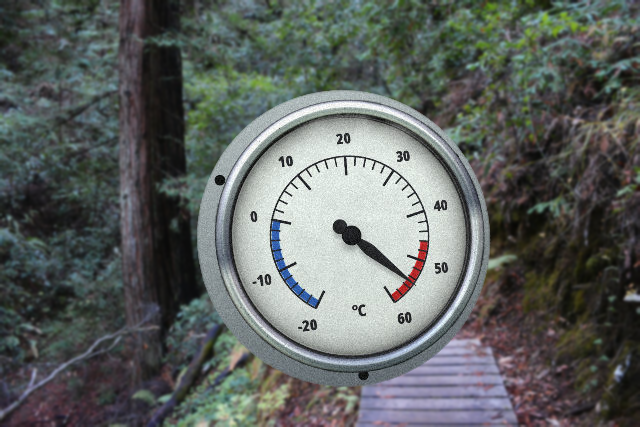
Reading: 55 °C
